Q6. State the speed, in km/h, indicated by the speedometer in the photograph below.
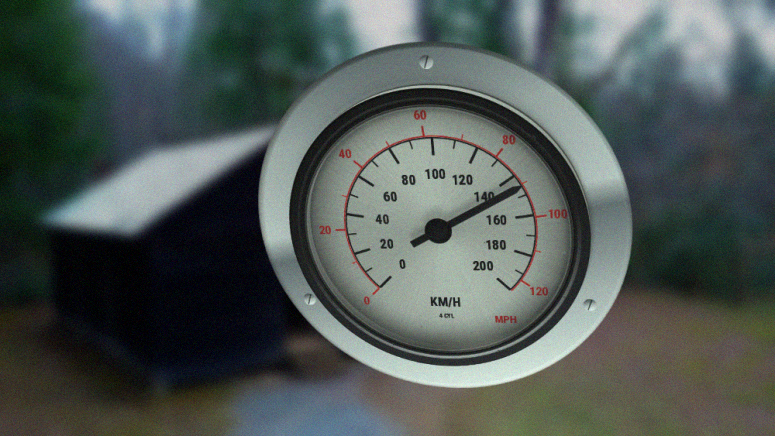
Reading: 145 km/h
